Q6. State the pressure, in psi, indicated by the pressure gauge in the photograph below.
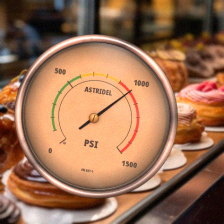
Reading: 1000 psi
